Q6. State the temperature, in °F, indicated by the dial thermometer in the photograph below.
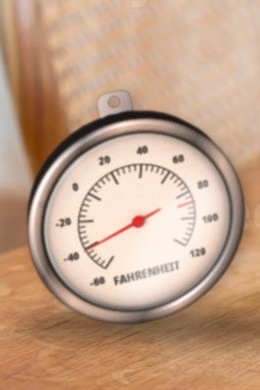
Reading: -40 °F
